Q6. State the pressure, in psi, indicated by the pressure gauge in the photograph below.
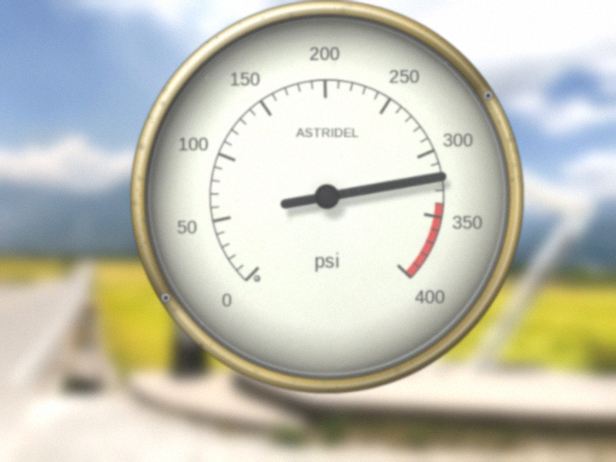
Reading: 320 psi
